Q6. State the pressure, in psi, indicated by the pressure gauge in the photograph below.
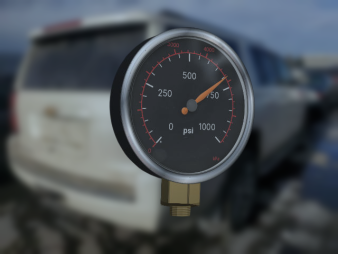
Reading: 700 psi
